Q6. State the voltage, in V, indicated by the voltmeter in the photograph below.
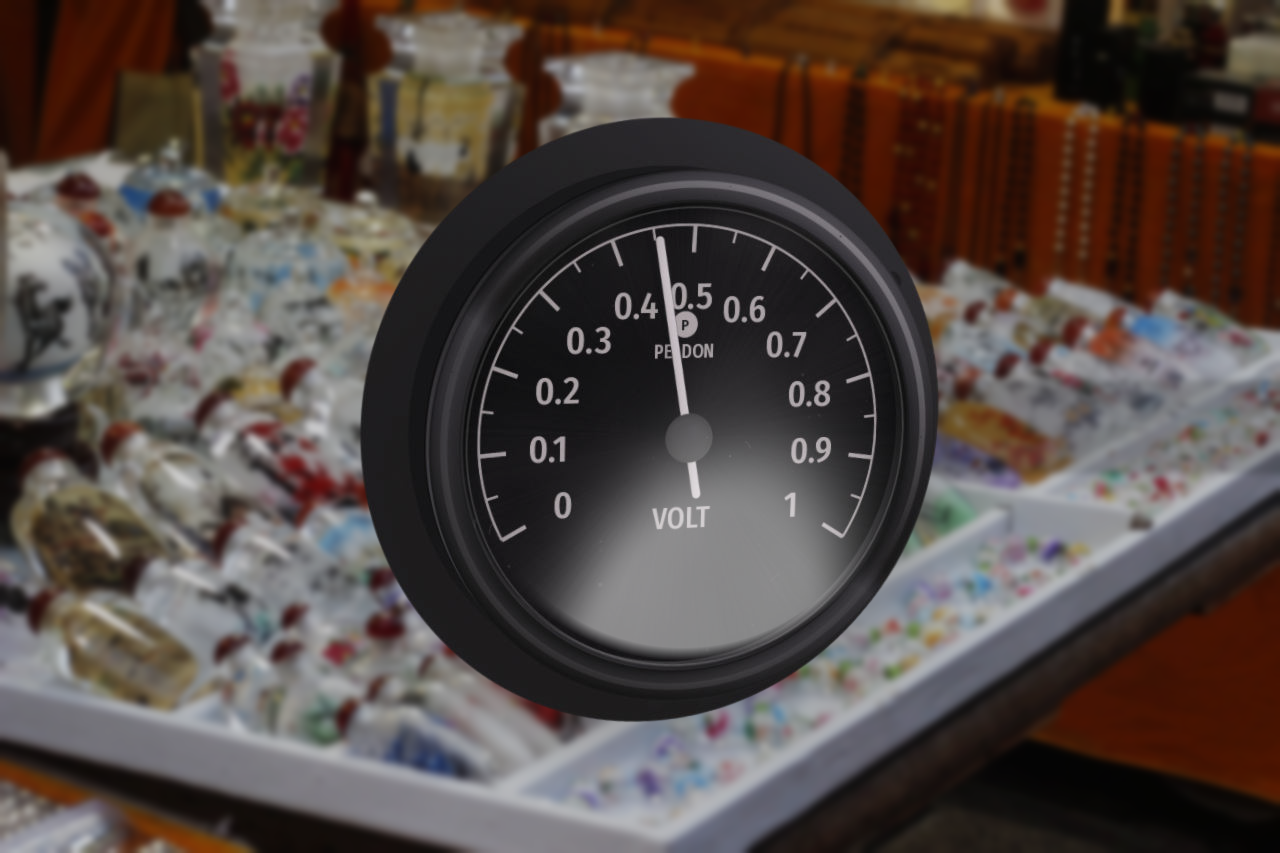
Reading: 0.45 V
